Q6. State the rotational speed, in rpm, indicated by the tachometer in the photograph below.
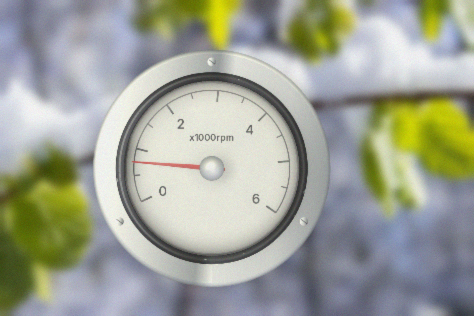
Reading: 750 rpm
